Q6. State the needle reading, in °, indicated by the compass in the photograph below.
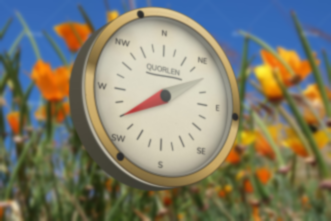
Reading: 240 °
